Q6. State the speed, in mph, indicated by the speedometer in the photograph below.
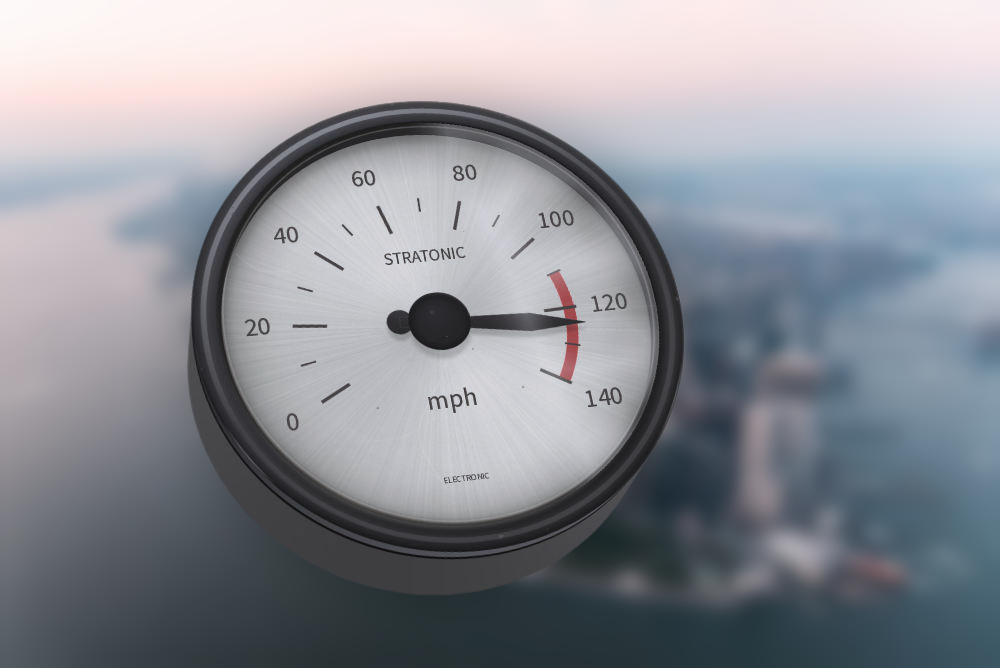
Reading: 125 mph
